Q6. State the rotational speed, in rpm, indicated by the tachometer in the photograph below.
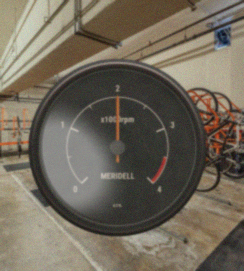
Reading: 2000 rpm
